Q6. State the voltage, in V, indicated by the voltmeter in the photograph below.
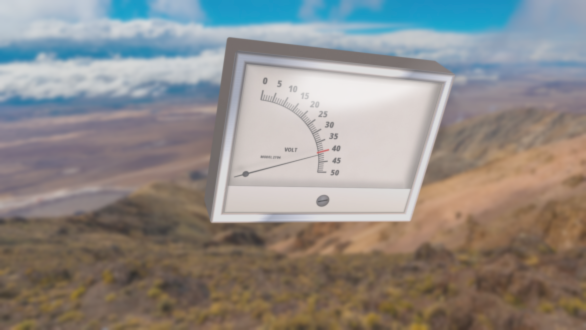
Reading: 40 V
